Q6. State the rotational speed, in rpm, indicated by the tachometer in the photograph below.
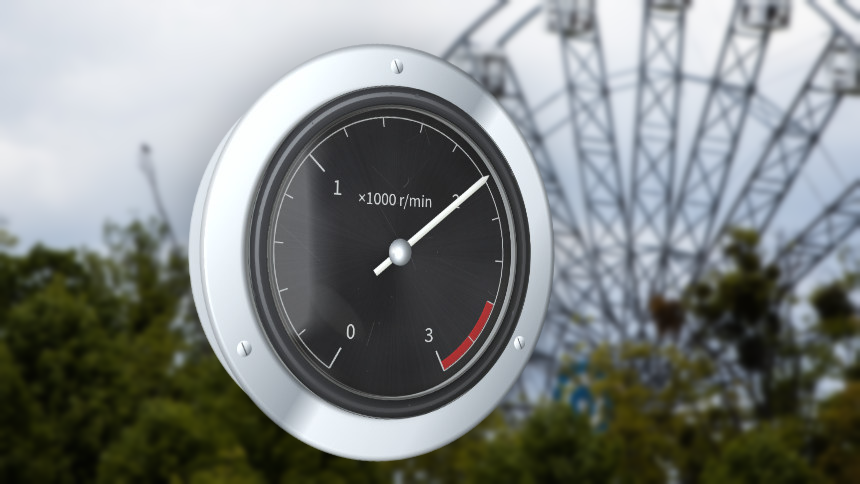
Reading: 2000 rpm
